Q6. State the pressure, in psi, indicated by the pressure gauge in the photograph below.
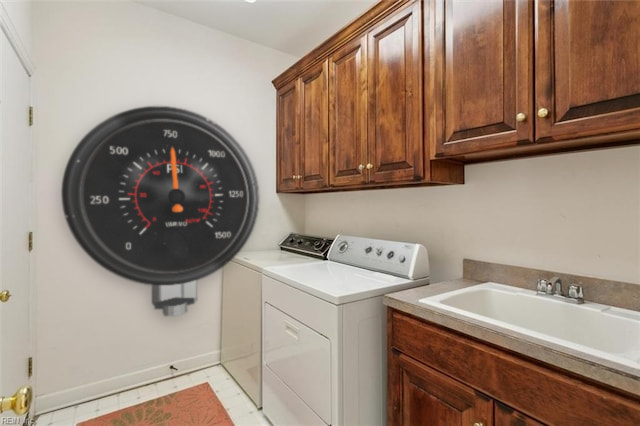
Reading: 750 psi
